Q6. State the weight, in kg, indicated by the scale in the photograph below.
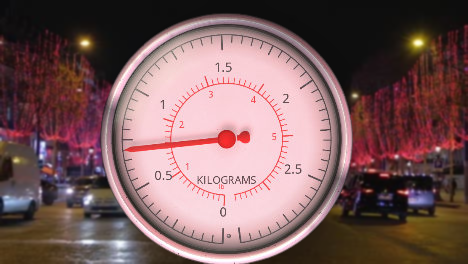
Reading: 0.7 kg
